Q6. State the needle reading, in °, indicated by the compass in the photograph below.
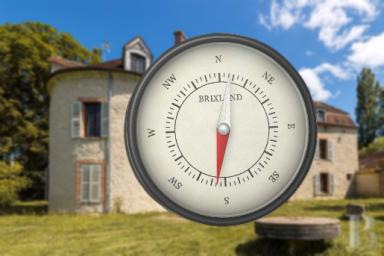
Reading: 190 °
